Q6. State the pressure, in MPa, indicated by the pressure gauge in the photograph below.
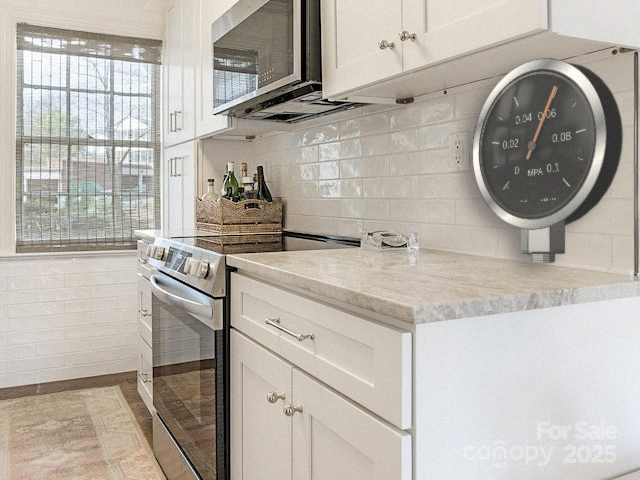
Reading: 0.06 MPa
